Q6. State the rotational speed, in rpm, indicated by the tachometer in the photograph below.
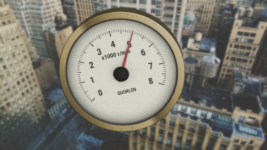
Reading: 5000 rpm
